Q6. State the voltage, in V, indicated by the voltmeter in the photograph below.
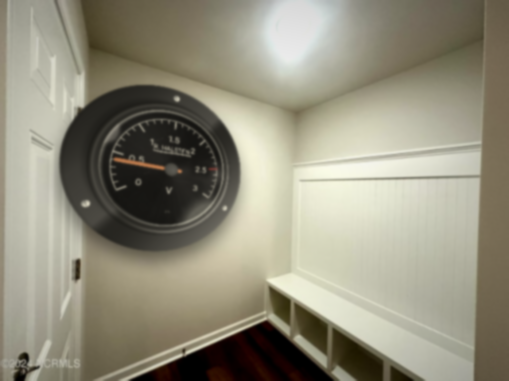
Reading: 0.4 V
